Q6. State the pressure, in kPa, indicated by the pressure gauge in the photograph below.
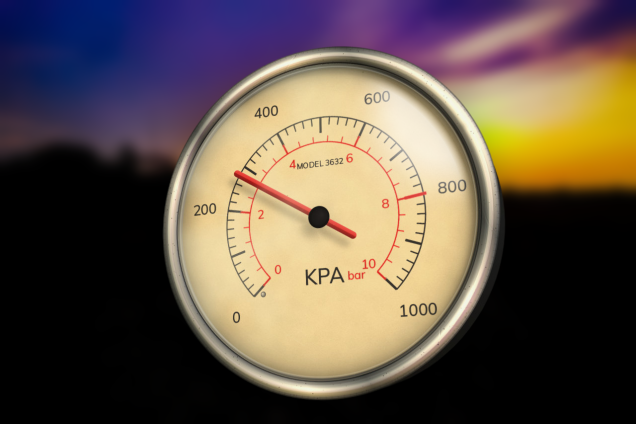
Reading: 280 kPa
